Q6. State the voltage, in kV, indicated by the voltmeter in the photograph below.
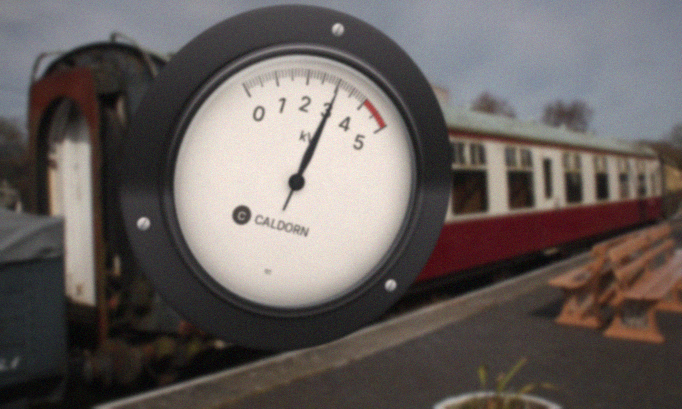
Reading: 3 kV
